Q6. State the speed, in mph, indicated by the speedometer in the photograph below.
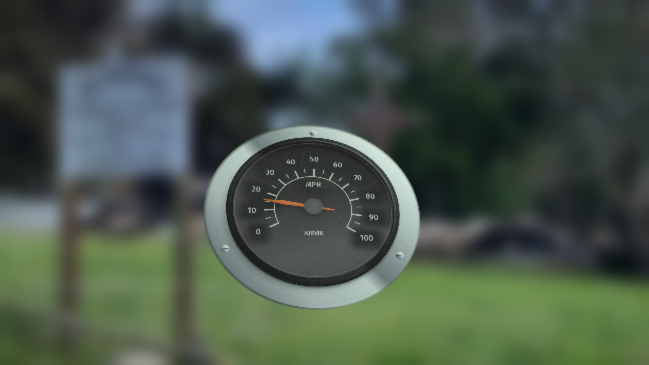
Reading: 15 mph
